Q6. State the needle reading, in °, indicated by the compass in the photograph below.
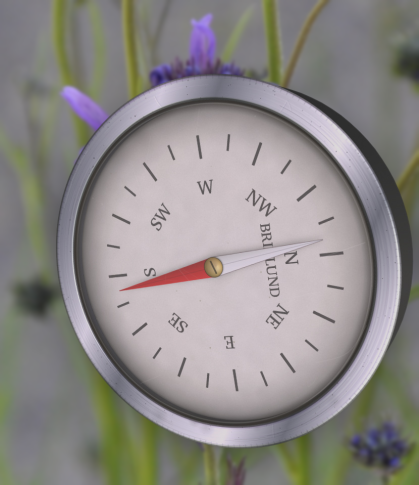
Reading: 172.5 °
